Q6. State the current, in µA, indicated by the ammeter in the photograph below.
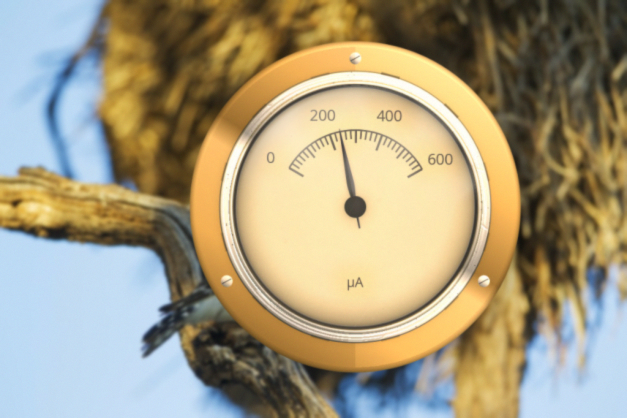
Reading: 240 µA
